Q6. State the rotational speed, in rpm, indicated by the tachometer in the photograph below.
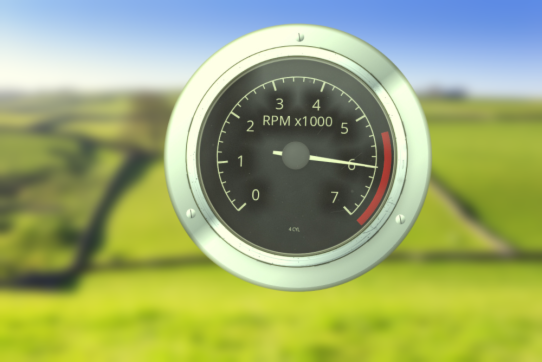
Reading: 6000 rpm
